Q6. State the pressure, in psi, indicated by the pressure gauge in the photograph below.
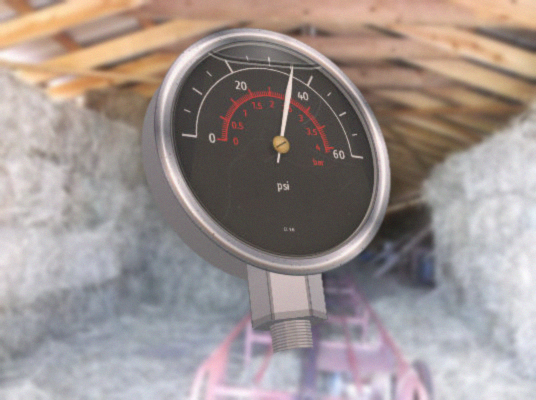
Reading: 35 psi
